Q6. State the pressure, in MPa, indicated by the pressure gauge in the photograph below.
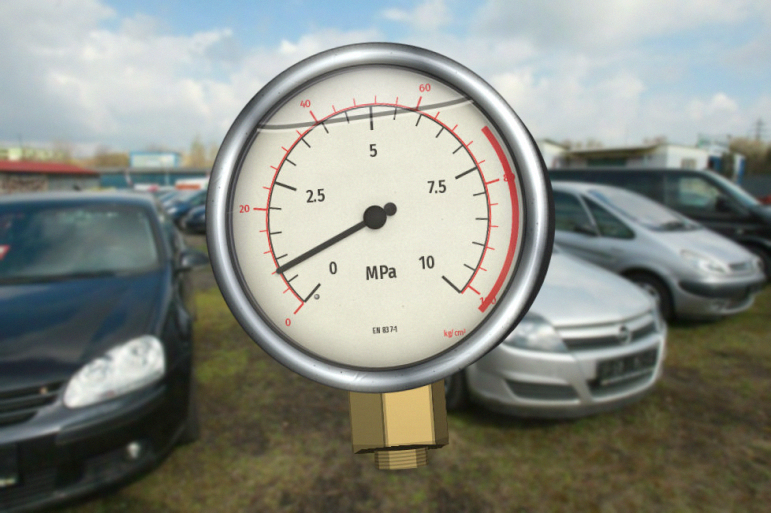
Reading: 0.75 MPa
